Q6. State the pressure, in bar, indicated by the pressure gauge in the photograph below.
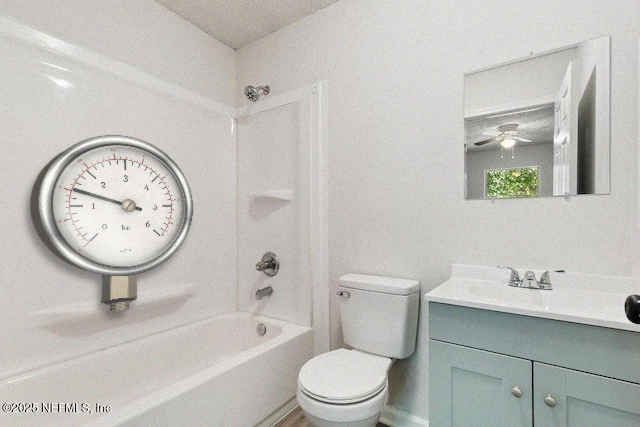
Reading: 1.4 bar
